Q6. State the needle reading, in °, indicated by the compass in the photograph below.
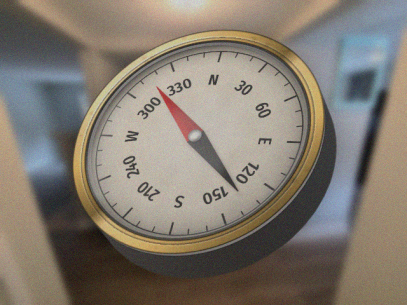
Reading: 315 °
